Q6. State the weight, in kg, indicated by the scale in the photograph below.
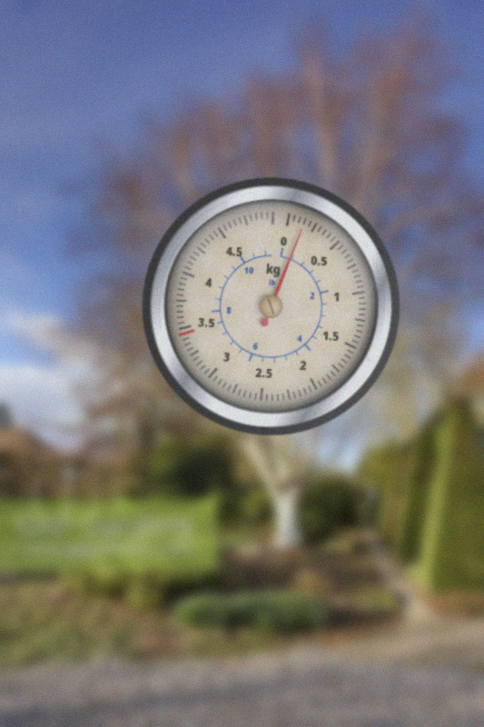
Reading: 0.15 kg
